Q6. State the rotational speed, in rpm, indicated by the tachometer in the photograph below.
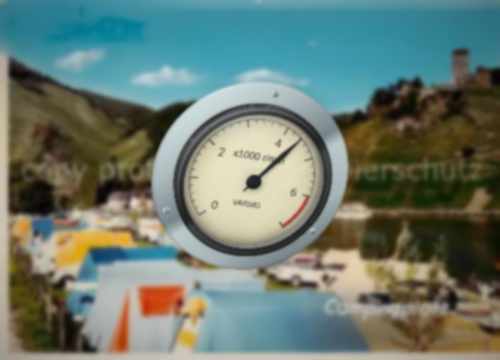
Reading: 4400 rpm
